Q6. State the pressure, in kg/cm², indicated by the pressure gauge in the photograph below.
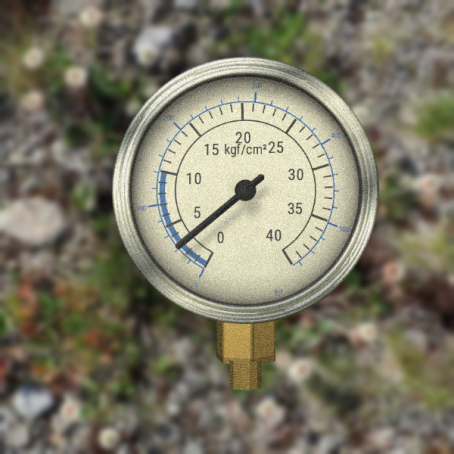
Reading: 3 kg/cm²
